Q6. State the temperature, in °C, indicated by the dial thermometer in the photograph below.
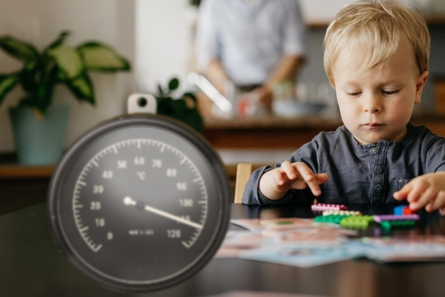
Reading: 110 °C
